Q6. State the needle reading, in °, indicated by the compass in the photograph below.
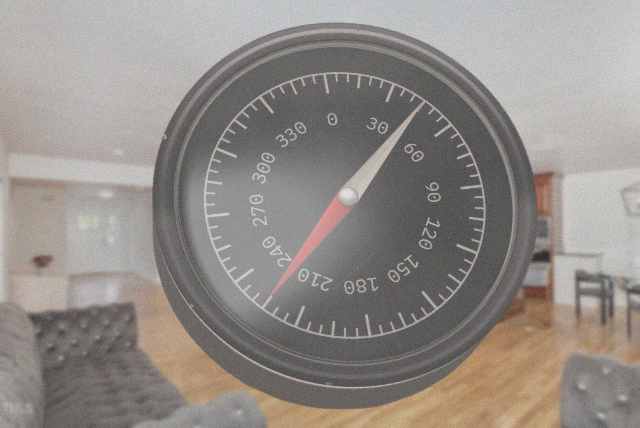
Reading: 225 °
